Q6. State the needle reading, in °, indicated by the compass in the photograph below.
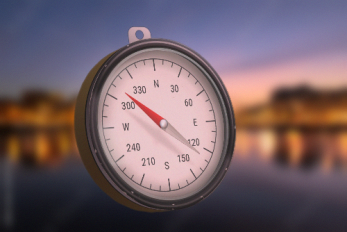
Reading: 310 °
